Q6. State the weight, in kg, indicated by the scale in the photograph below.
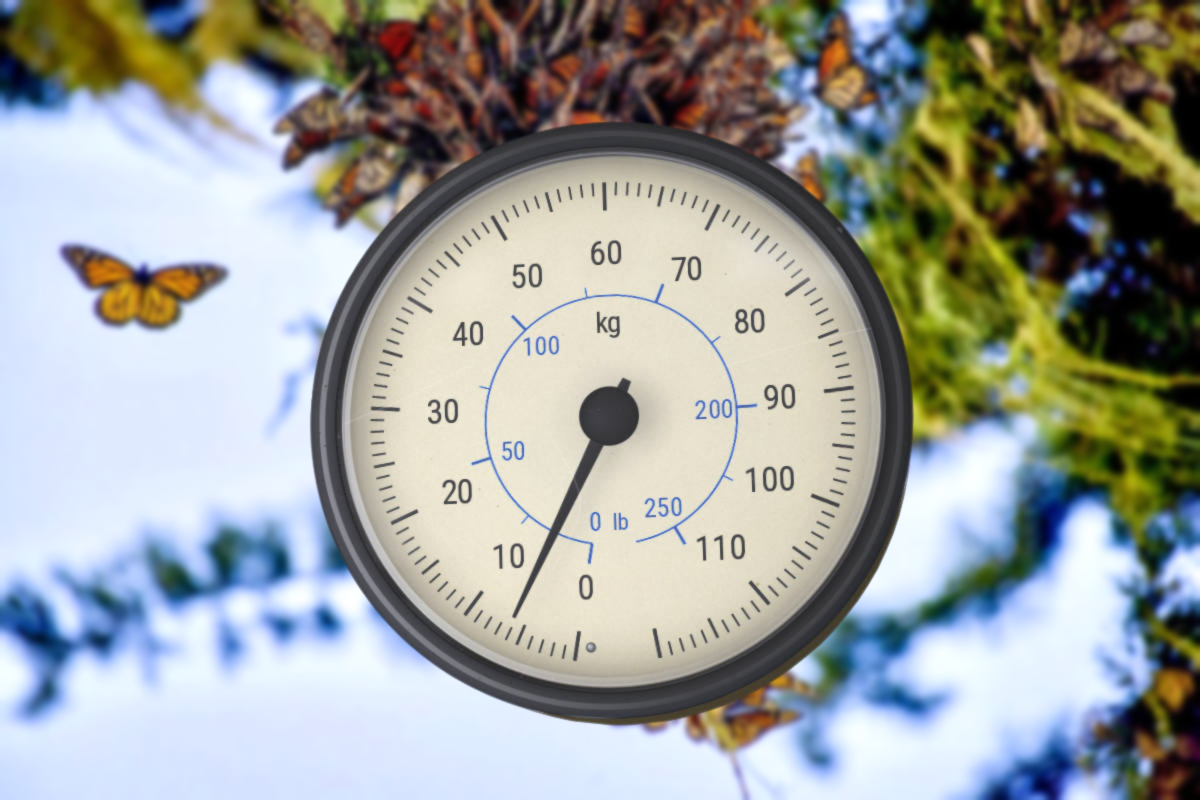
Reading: 6 kg
